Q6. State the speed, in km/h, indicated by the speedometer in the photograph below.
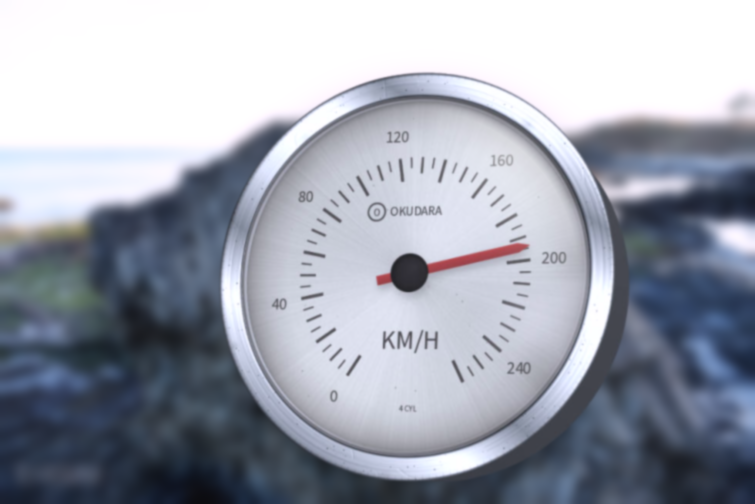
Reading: 195 km/h
